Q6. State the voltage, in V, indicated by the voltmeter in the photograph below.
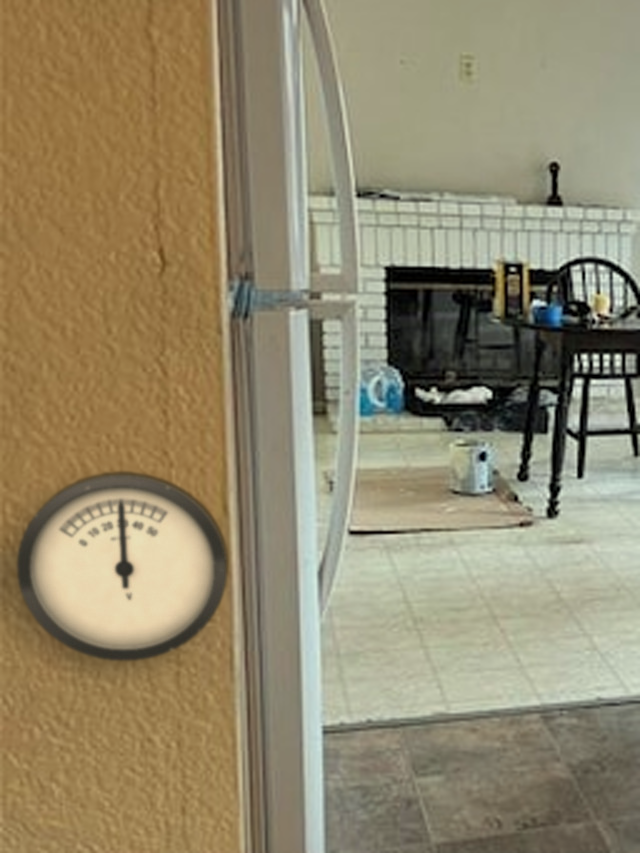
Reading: 30 V
